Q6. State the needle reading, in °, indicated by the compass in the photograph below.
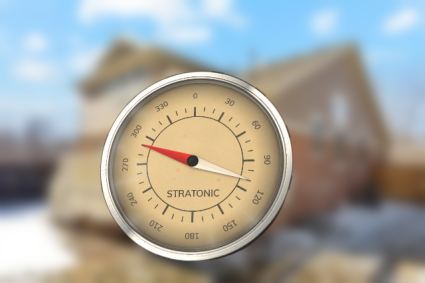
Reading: 290 °
